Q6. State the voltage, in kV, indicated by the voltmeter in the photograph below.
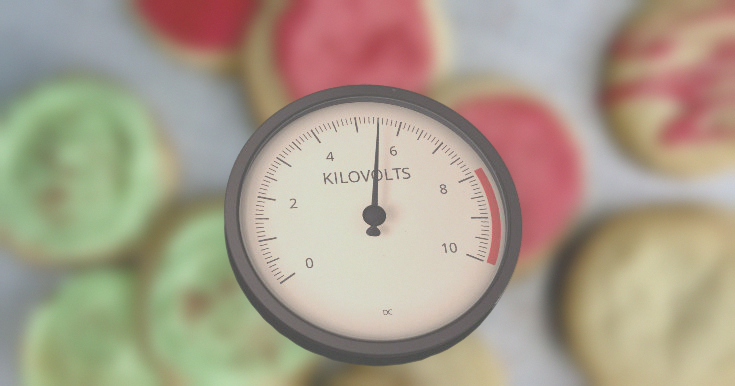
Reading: 5.5 kV
